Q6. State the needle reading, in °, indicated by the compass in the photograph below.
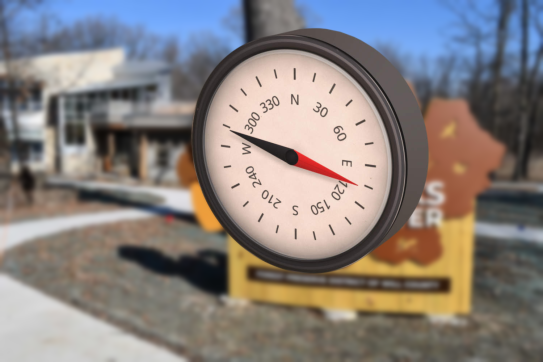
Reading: 105 °
